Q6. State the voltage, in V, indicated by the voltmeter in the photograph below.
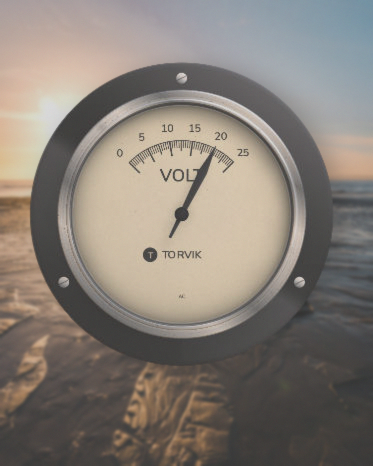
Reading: 20 V
